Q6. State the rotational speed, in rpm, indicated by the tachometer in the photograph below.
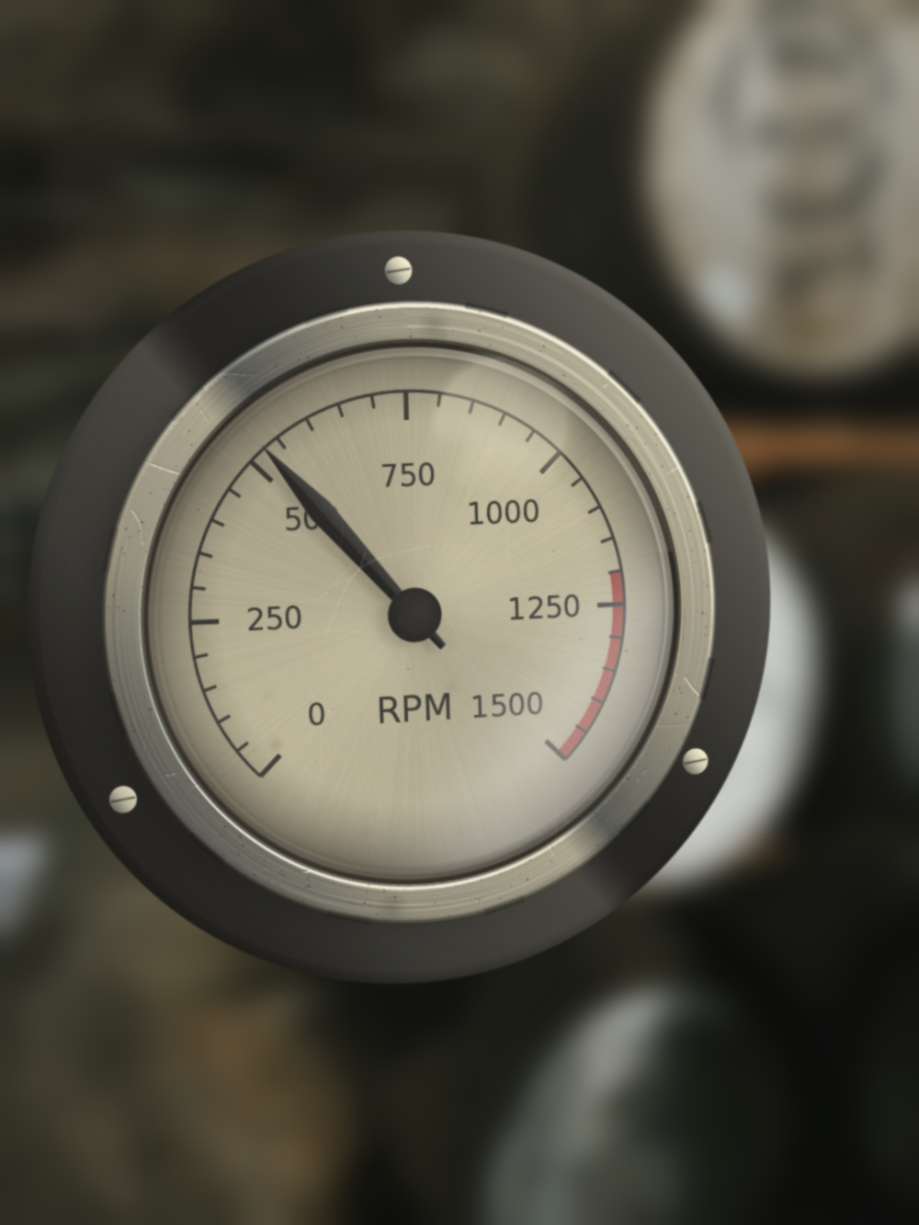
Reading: 525 rpm
